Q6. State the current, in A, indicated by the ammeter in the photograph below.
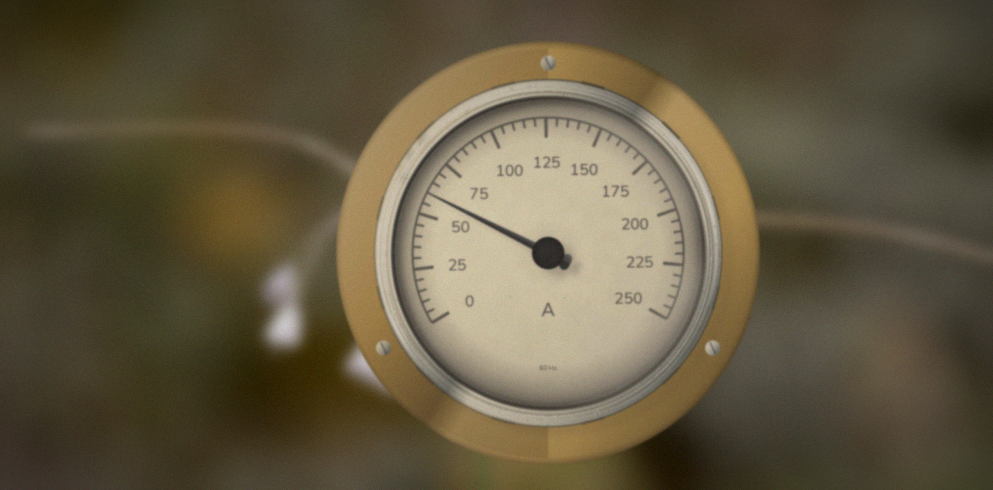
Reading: 60 A
